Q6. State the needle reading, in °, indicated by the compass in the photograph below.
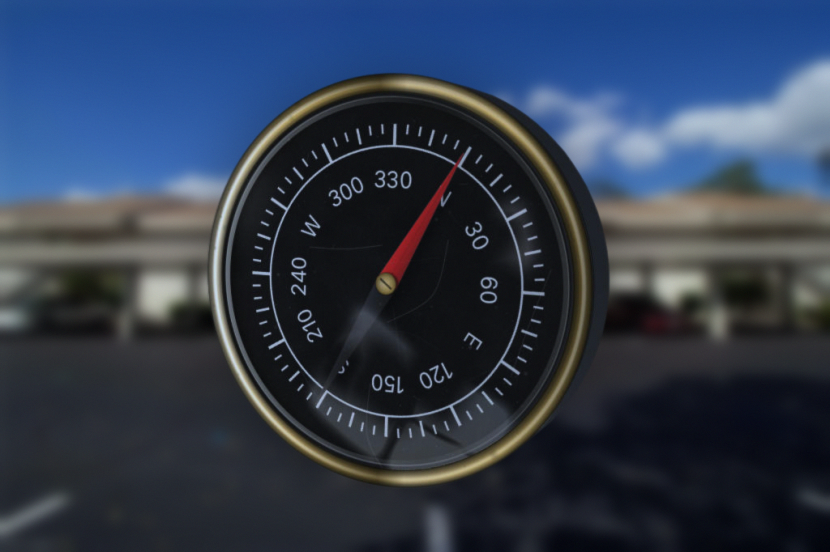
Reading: 0 °
